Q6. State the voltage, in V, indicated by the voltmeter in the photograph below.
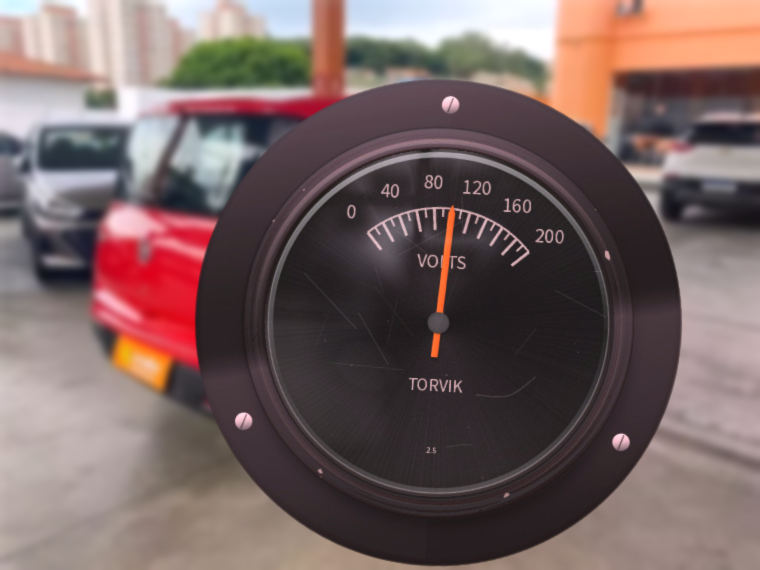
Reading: 100 V
